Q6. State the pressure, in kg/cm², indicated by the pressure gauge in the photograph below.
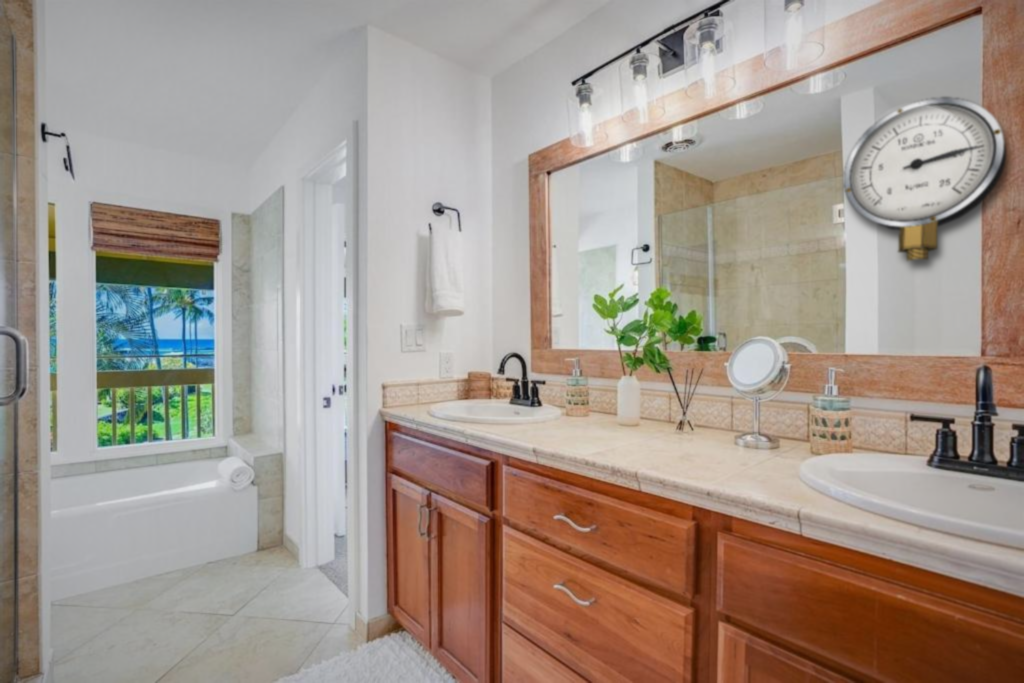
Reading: 20 kg/cm²
